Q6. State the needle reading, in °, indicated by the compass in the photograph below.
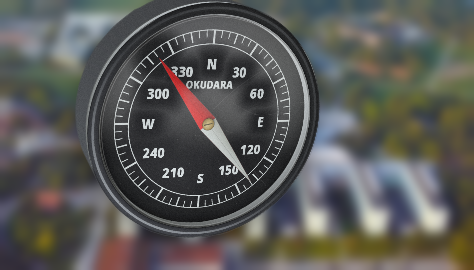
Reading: 320 °
